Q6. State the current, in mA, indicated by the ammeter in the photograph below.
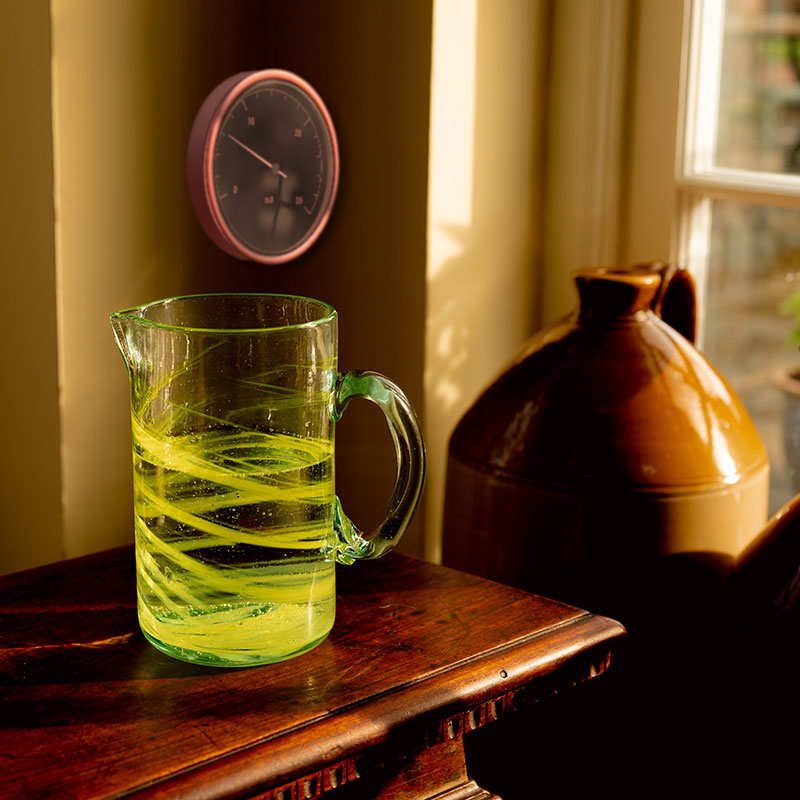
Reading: 6 mA
